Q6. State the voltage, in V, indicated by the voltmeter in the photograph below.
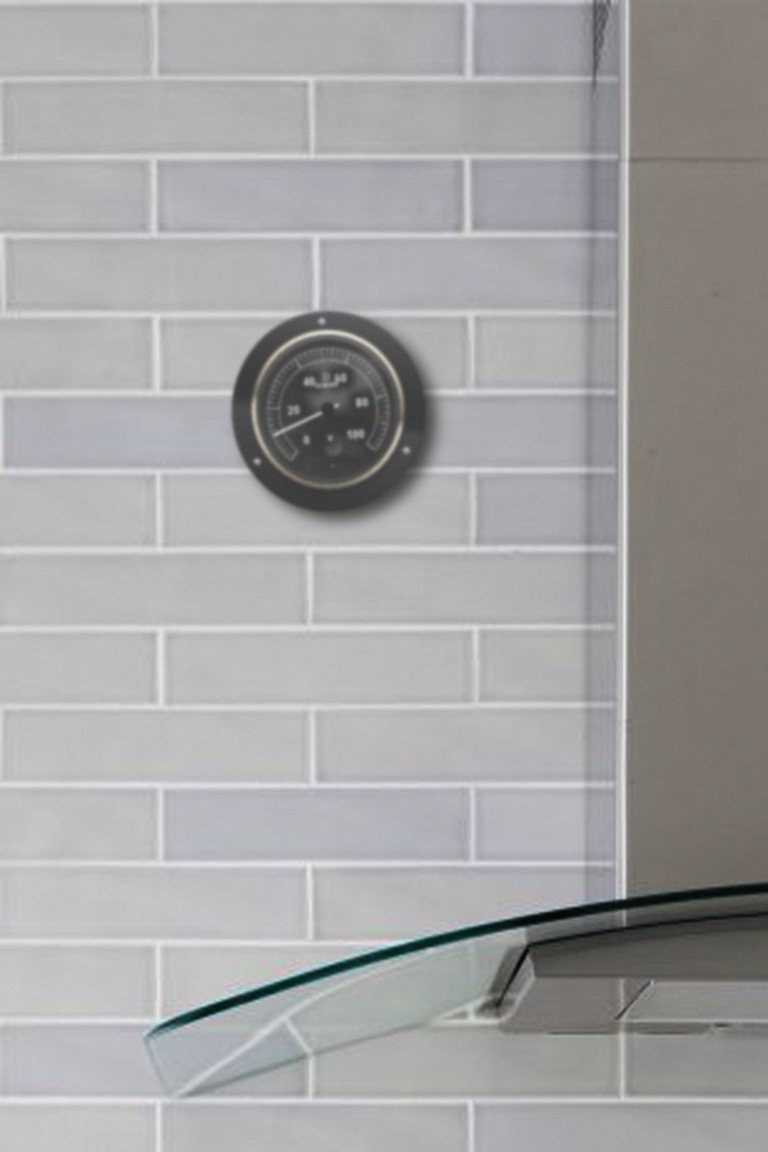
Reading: 10 V
